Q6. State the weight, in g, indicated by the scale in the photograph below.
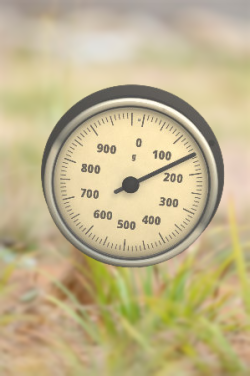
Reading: 150 g
